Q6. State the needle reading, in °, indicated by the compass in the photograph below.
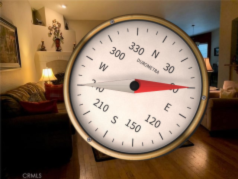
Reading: 60 °
